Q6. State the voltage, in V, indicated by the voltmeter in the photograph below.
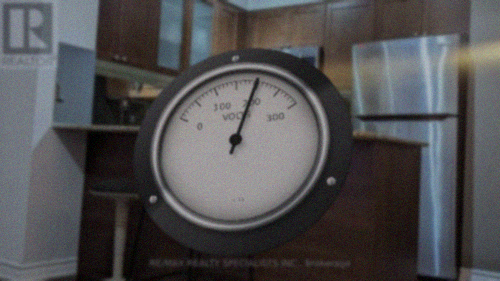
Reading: 200 V
